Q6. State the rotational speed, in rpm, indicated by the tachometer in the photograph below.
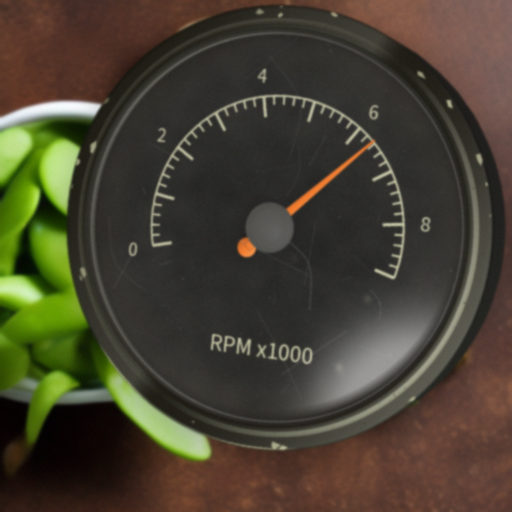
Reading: 6400 rpm
